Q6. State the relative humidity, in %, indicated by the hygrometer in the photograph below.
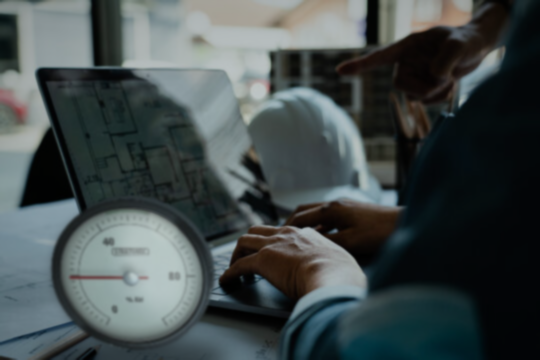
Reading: 20 %
